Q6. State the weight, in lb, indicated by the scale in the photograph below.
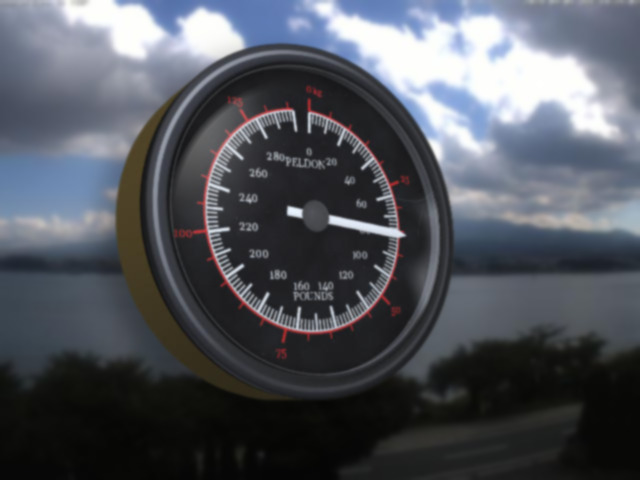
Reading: 80 lb
